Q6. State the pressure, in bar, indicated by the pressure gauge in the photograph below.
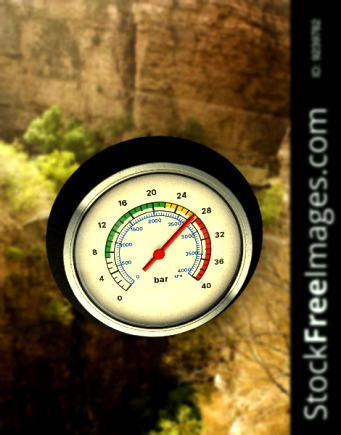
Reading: 27 bar
